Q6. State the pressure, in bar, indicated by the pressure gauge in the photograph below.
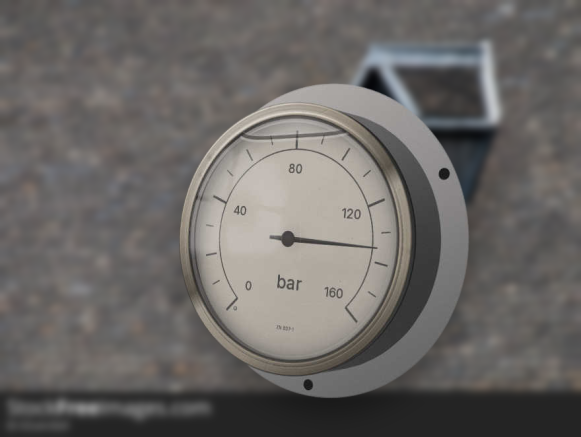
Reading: 135 bar
